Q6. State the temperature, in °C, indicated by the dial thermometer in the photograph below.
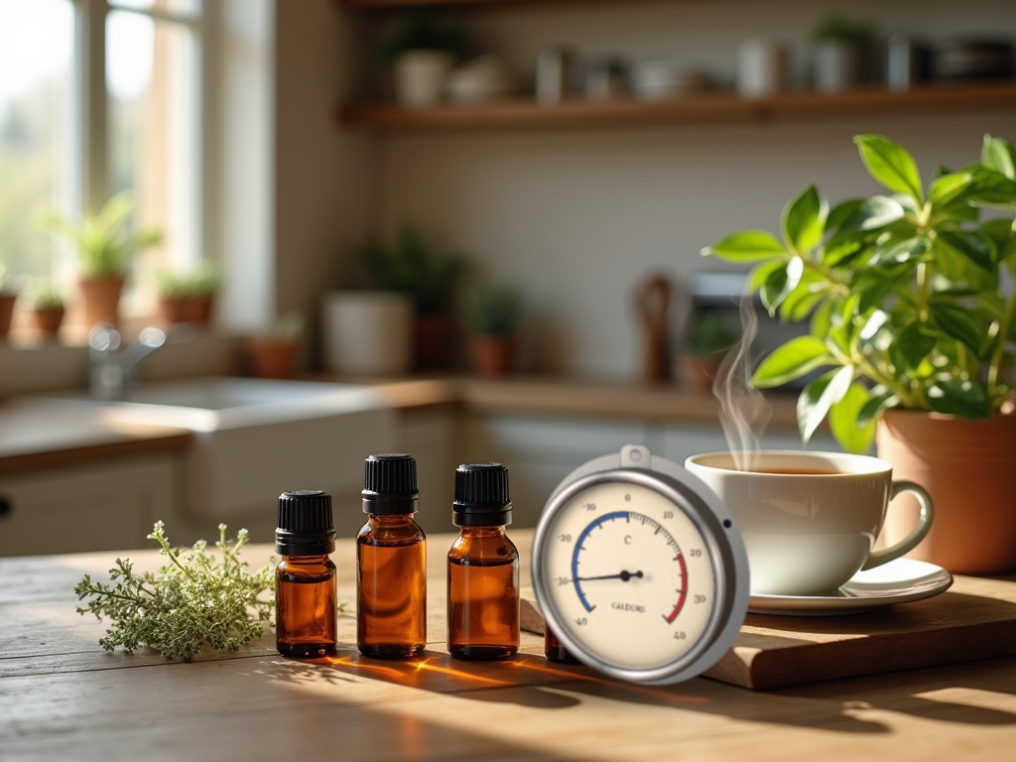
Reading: -30 °C
